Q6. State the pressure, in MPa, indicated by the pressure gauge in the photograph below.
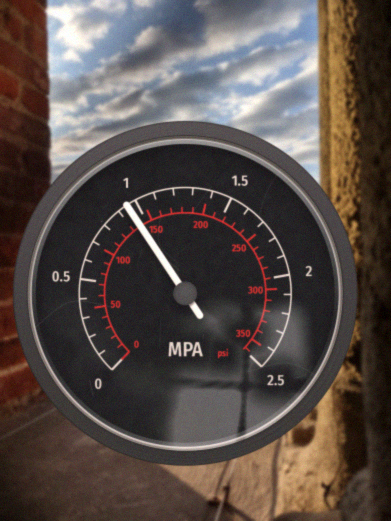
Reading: 0.95 MPa
